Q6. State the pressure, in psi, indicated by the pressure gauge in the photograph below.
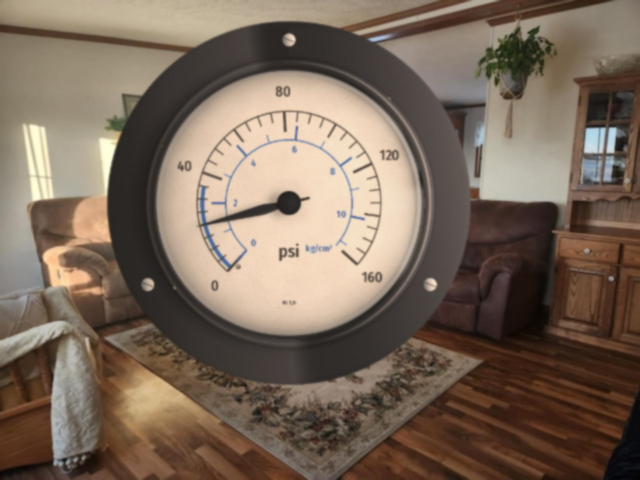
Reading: 20 psi
